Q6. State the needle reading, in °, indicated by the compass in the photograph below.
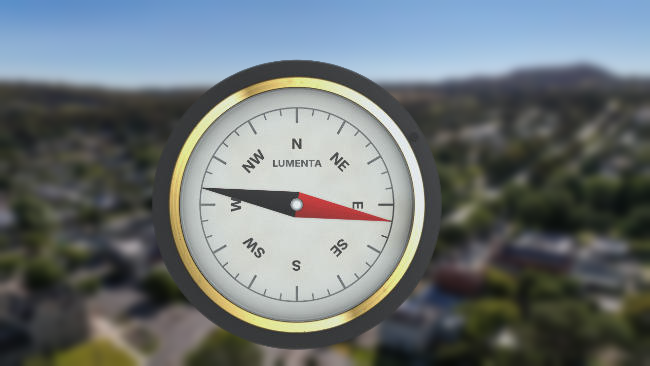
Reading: 100 °
